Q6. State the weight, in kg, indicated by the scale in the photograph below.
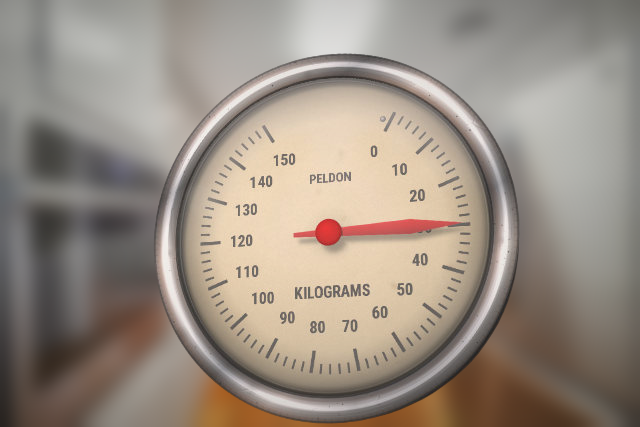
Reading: 30 kg
